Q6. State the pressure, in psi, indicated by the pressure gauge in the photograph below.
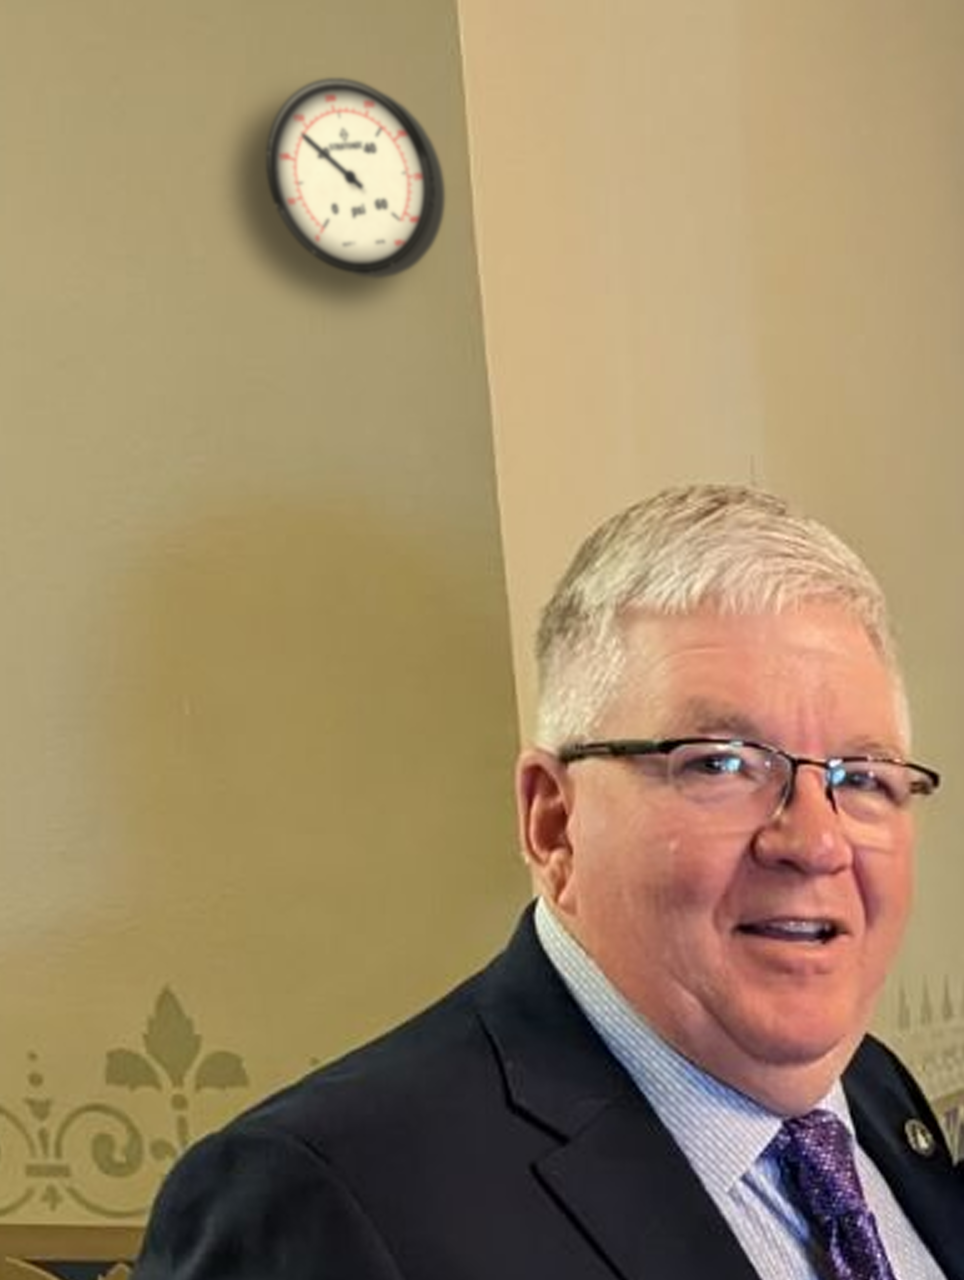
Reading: 20 psi
